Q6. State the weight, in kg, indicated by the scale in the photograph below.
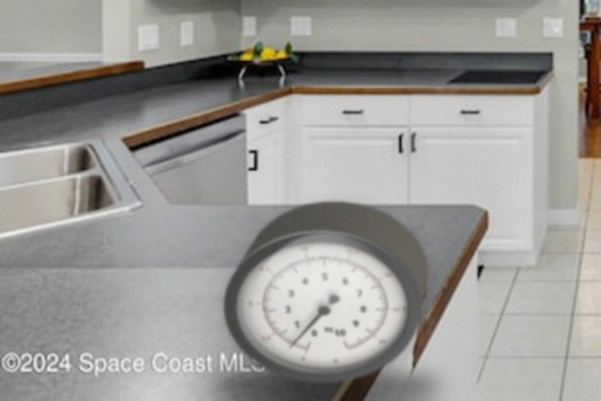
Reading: 0.5 kg
